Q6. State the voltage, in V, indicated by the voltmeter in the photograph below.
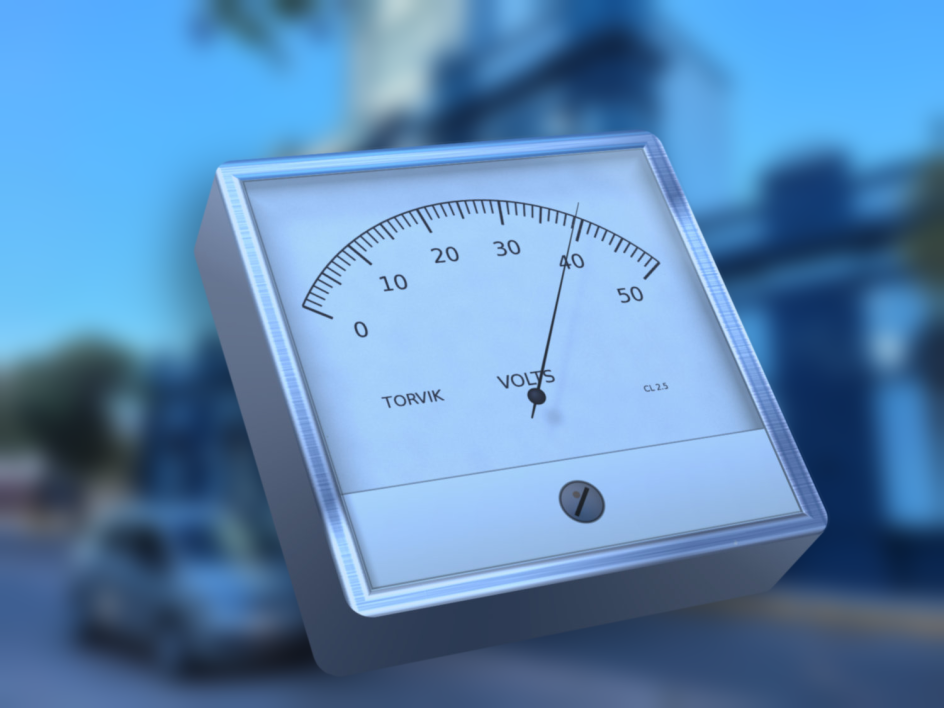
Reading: 39 V
